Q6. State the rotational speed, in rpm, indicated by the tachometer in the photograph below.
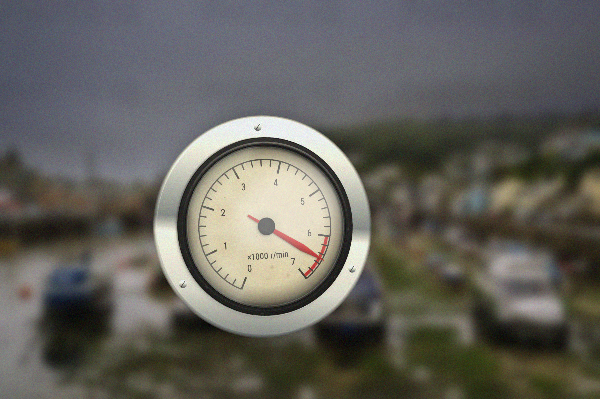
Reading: 6500 rpm
